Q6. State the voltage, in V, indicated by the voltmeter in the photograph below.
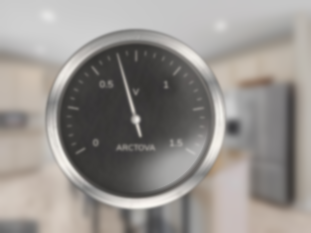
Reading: 0.65 V
